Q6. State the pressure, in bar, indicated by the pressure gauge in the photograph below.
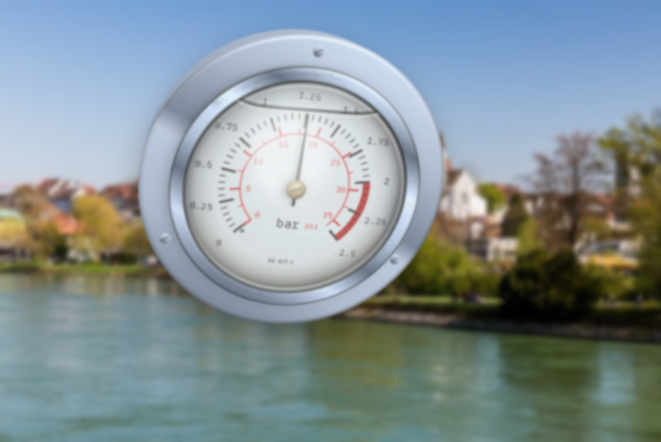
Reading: 1.25 bar
